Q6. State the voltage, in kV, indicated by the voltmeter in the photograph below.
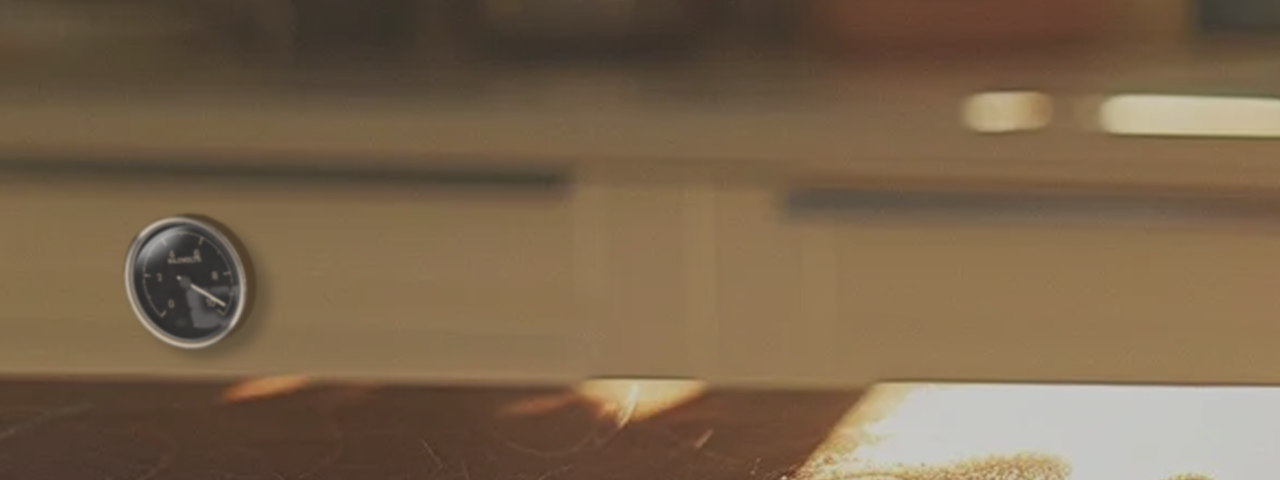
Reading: 9.5 kV
